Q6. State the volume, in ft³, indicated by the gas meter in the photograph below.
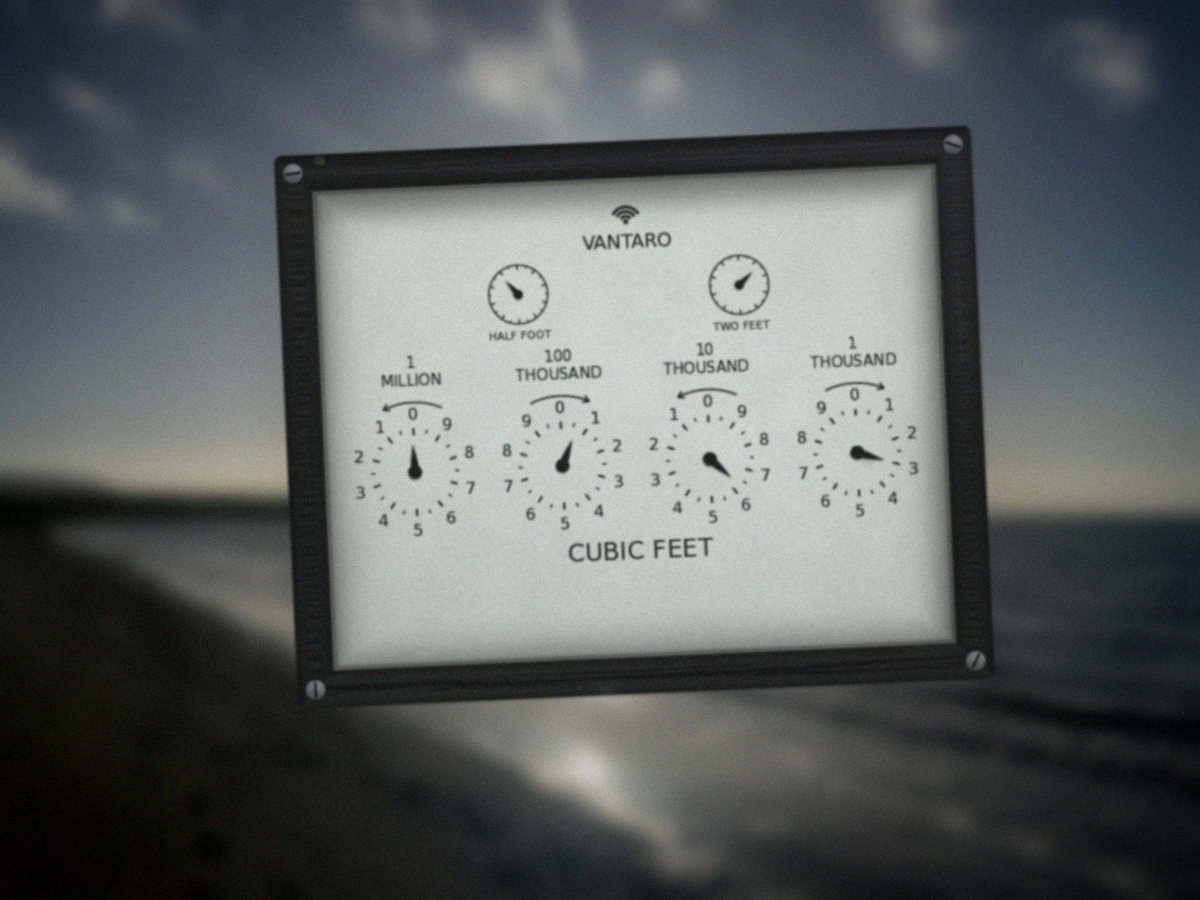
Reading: 6300 ft³
